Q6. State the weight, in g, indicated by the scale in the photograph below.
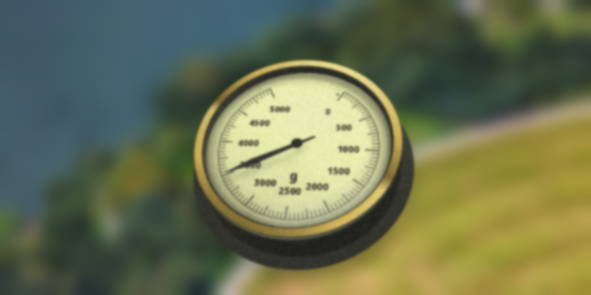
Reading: 3500 g
